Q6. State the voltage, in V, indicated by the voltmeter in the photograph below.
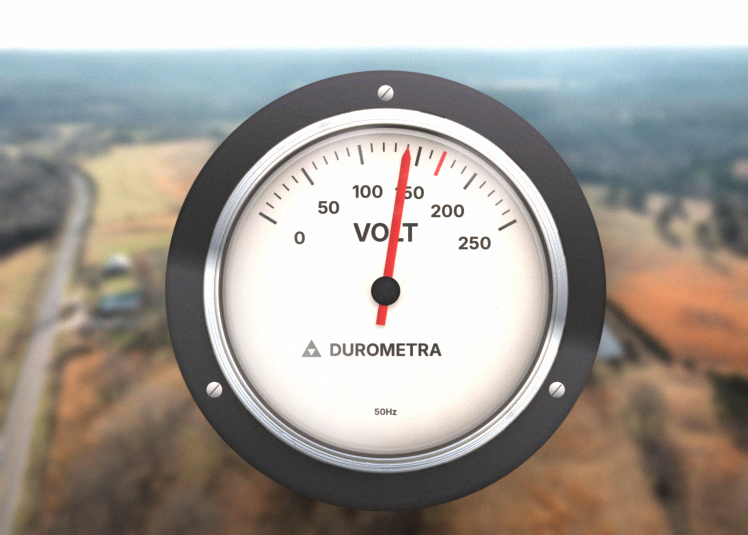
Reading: 140 V
